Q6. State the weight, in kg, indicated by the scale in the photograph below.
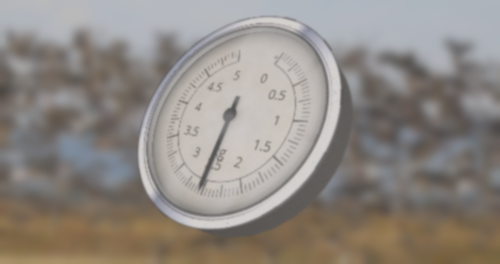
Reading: 2.5 kg
